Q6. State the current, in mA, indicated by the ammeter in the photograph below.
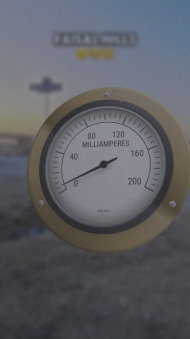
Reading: 5 mA
